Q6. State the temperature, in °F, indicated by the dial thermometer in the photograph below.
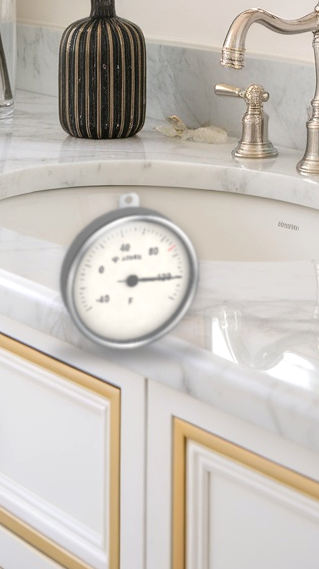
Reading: 120 °F
